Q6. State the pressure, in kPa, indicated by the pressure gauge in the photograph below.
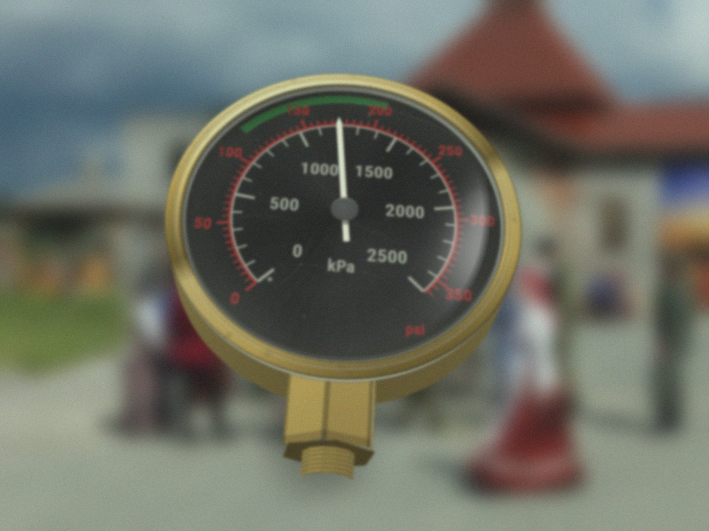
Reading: 1200 kPa
